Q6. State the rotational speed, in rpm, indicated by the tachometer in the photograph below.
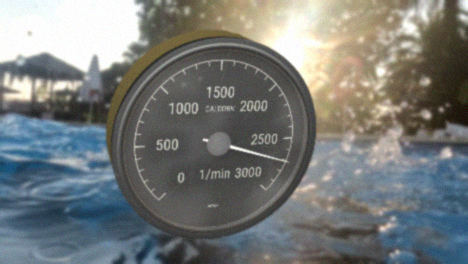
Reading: 2700 rpm
